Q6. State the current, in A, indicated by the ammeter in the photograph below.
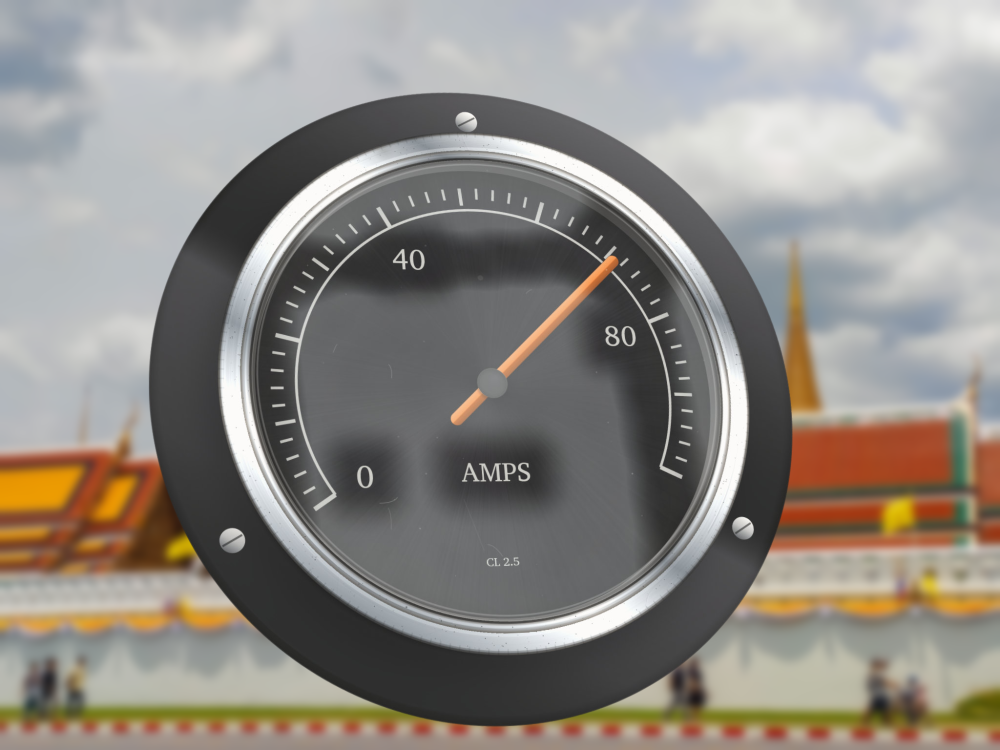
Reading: 71 A
